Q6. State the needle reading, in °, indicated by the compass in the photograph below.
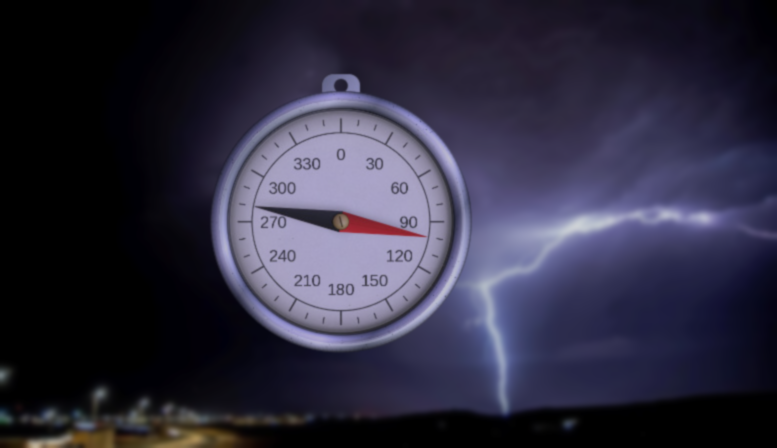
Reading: 100 °
